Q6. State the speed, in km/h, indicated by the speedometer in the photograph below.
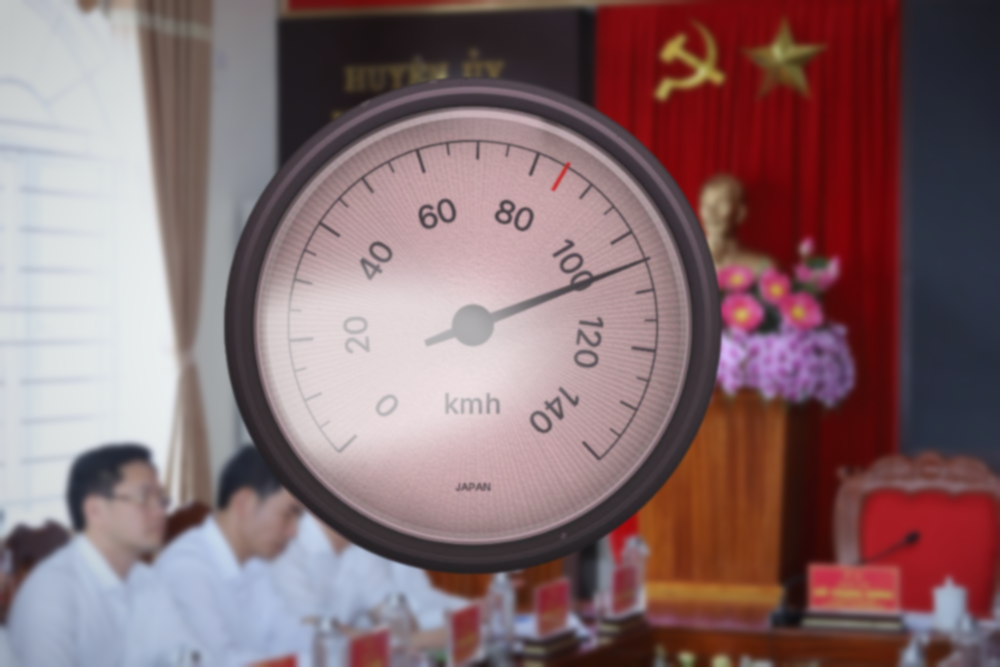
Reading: 105 km/h
